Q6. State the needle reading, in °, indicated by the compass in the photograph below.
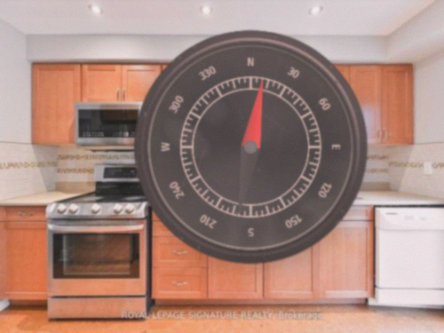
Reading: 10 °
